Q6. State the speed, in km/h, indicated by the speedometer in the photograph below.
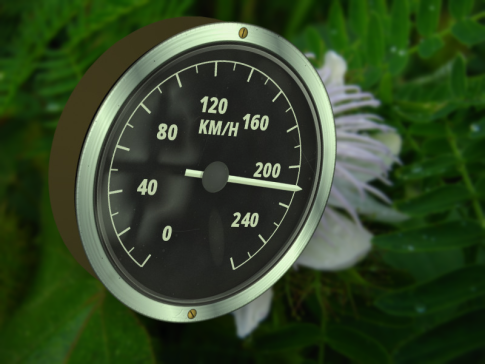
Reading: 210 km/h
